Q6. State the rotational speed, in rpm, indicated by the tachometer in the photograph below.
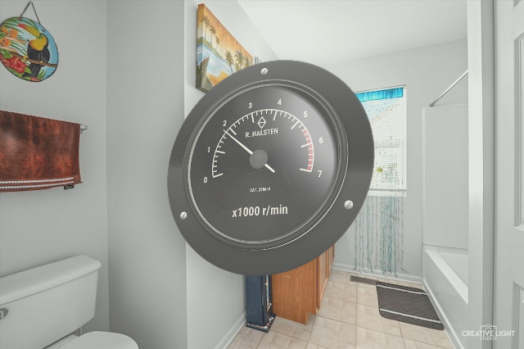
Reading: 1800 rpm
